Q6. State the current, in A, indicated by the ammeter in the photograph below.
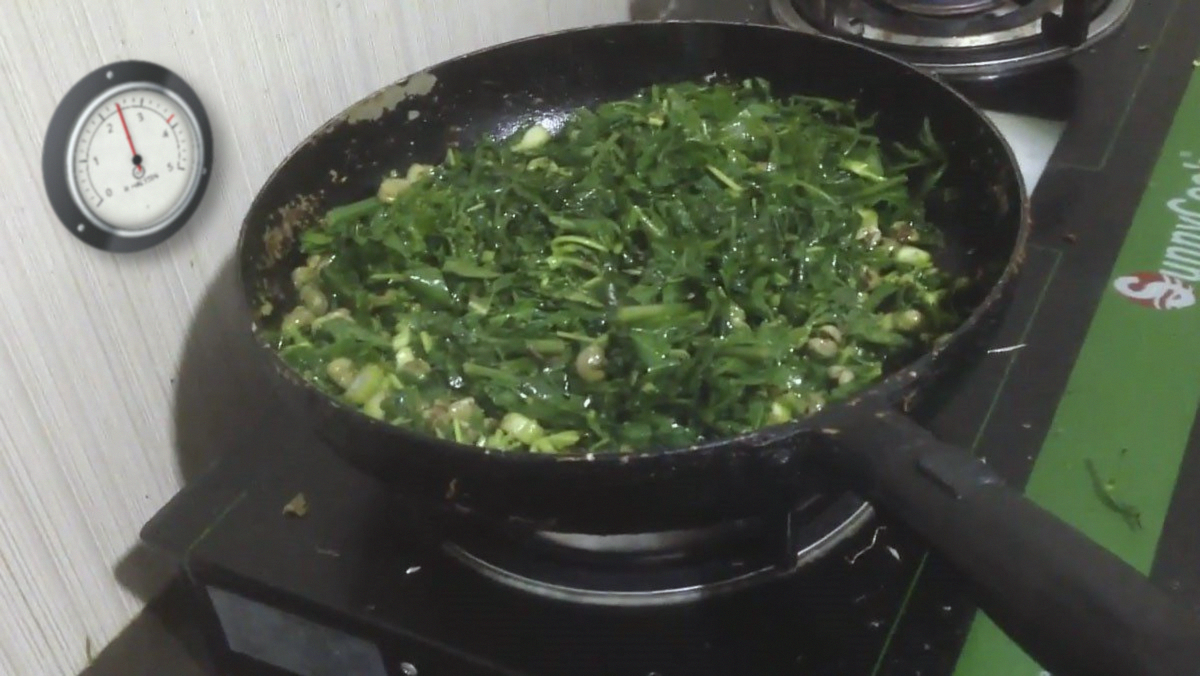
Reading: 2.4 A
